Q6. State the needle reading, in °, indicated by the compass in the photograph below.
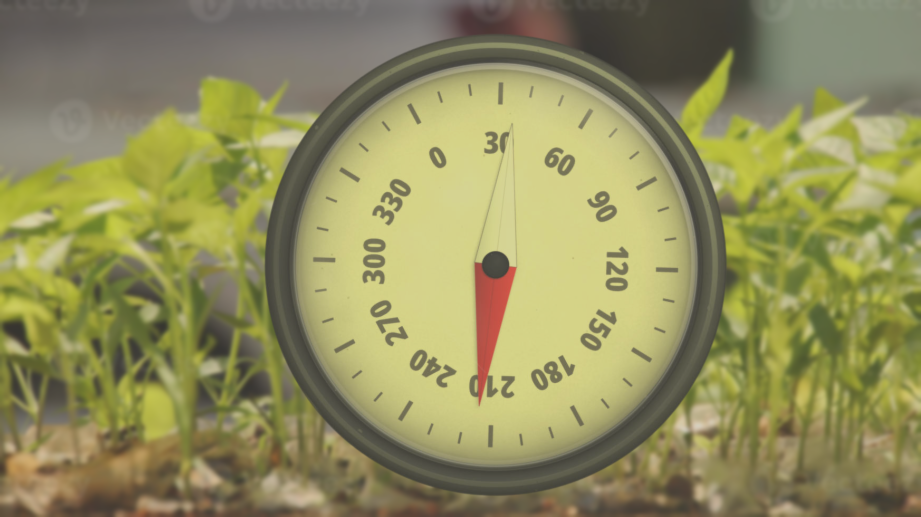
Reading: 215 °
